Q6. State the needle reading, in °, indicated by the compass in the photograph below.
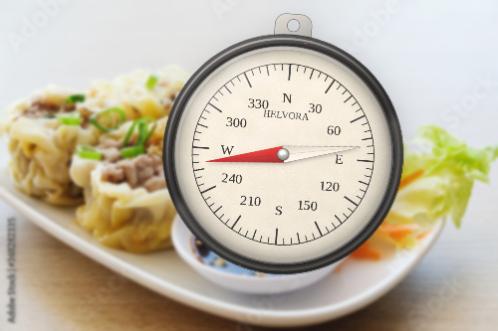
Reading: 260 °
